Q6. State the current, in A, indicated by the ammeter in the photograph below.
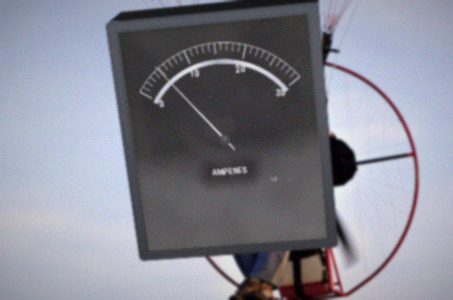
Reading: 5 A
